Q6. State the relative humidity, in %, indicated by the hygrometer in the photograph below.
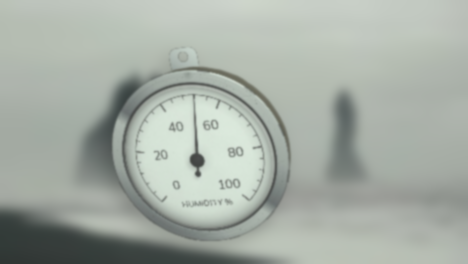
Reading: 52 %
